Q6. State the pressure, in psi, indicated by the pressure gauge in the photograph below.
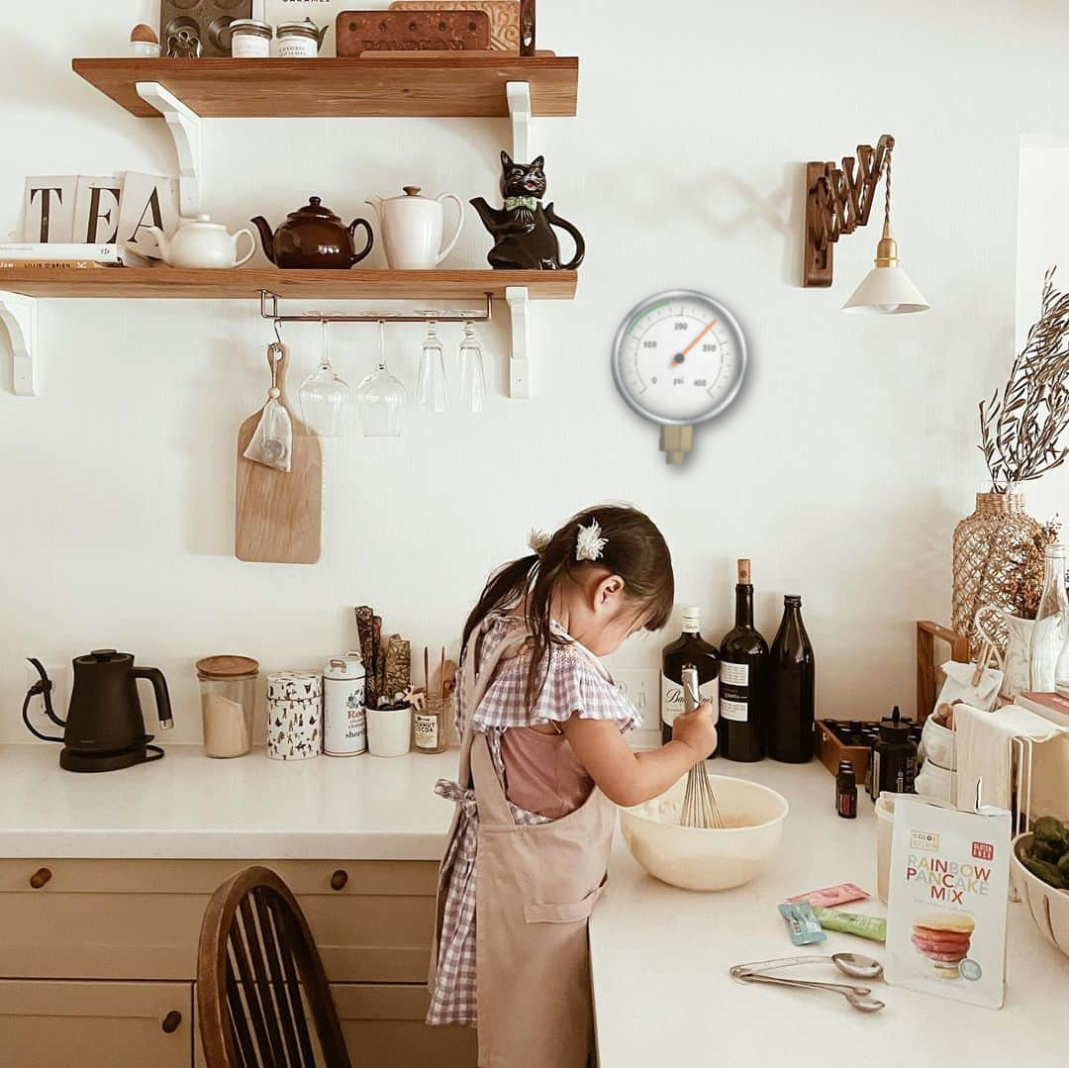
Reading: 260 psi
